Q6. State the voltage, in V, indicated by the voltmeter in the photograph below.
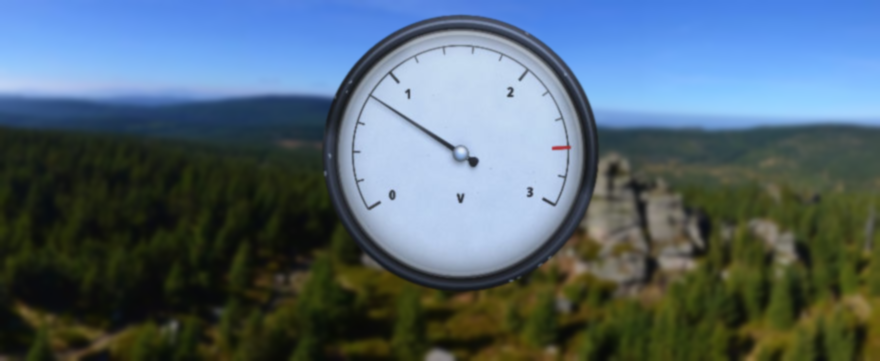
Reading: 0.8 V
